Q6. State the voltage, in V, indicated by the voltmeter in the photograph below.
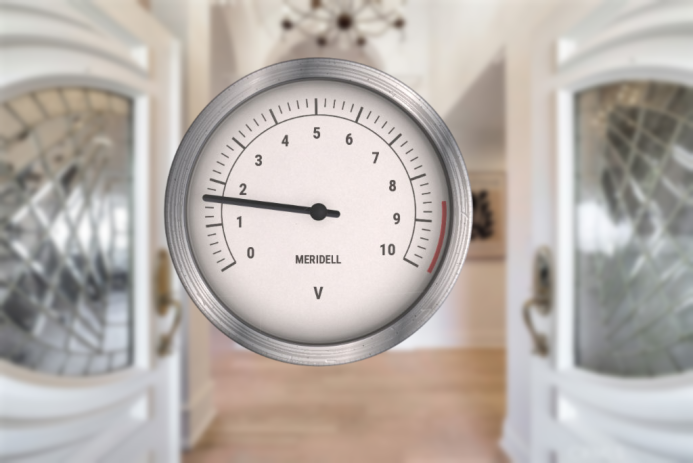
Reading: 1.6 V
